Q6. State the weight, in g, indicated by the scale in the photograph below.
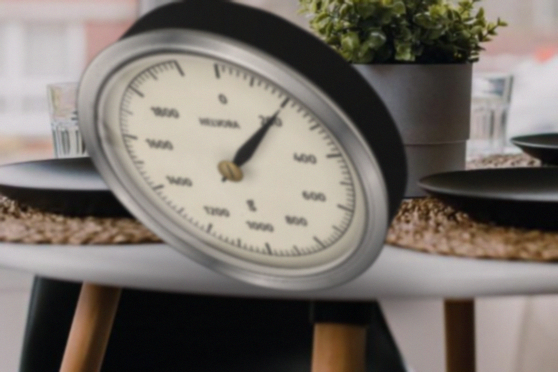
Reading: 200 g
